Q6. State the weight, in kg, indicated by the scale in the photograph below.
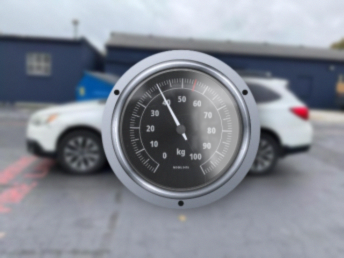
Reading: 40 kg
